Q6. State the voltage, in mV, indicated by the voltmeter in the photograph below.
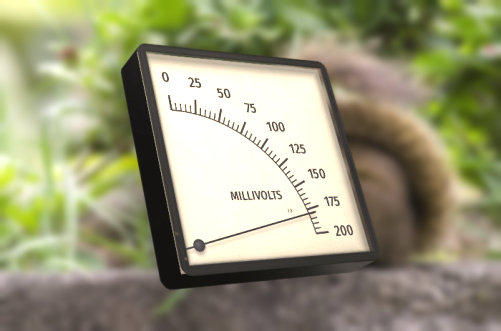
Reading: 180 mV
